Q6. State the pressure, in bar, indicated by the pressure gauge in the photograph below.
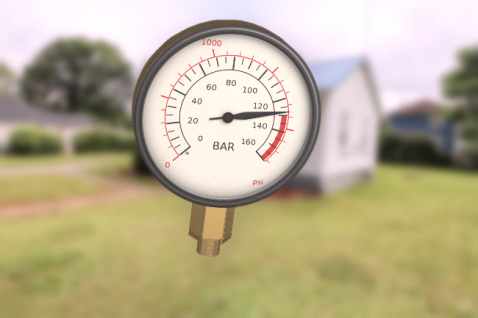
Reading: 127.5 bar
